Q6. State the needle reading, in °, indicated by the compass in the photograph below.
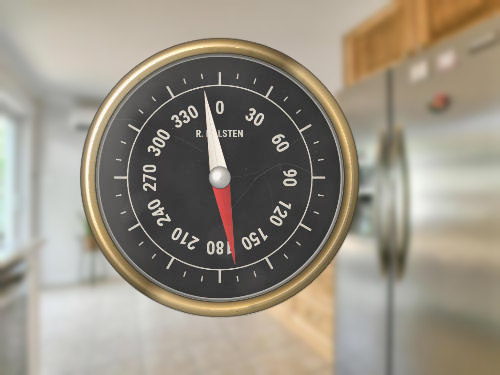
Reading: 170 °
